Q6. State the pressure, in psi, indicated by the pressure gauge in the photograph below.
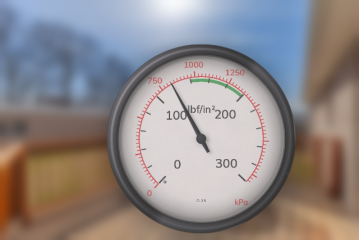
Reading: 120 psi
